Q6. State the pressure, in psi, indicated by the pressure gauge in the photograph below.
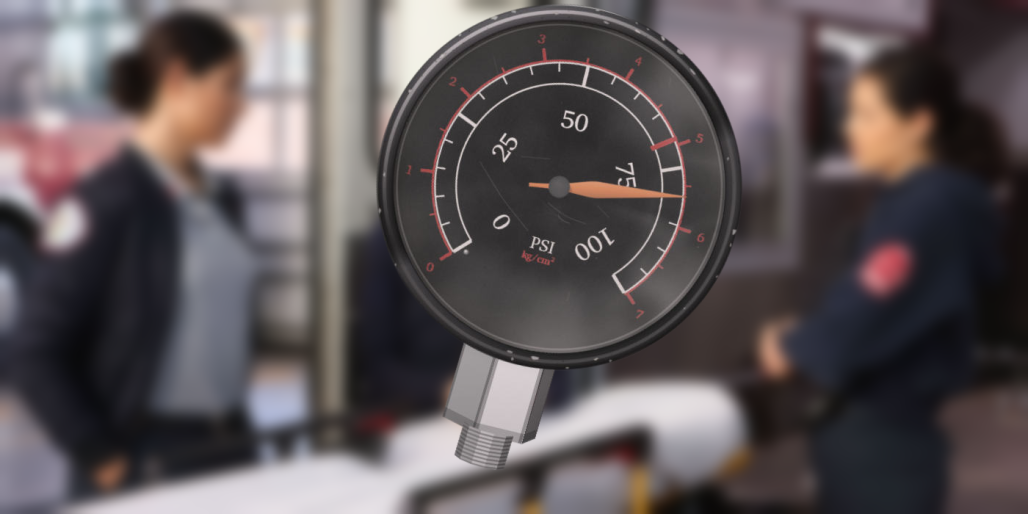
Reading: 80 psi
